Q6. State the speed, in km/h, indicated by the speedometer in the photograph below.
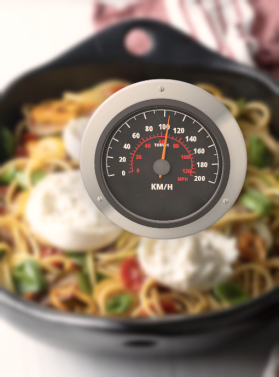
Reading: 105 km/h
